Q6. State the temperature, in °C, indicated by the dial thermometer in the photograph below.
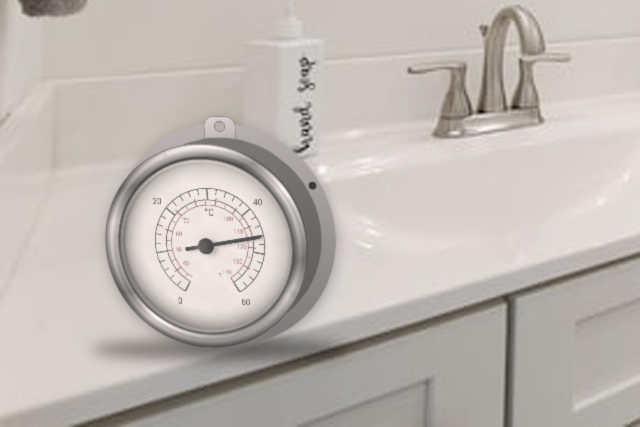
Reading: 46 °C
